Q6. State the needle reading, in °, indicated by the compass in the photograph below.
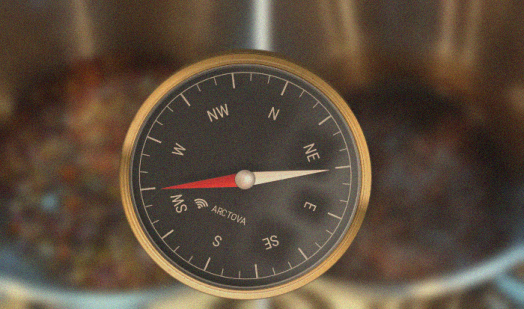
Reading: 240 °
